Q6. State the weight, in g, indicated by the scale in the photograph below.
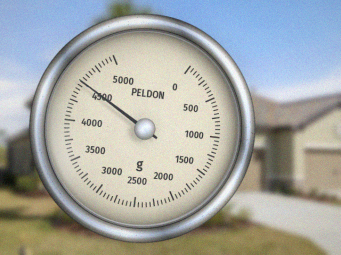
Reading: 4500 g
